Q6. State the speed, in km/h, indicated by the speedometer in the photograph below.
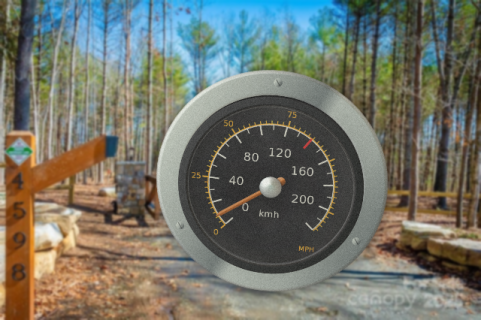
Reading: 10 km/h
